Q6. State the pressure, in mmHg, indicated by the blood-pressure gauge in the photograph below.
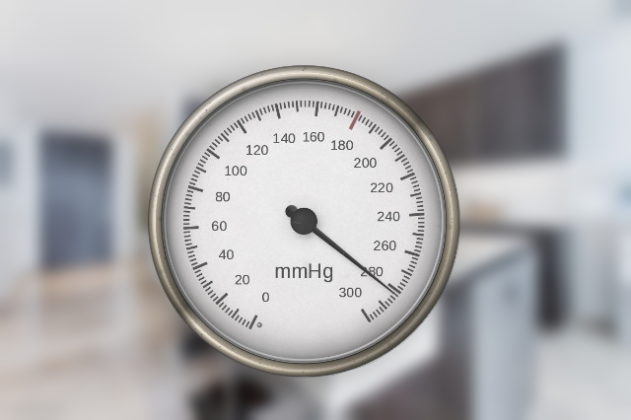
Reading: 282 mmHg
